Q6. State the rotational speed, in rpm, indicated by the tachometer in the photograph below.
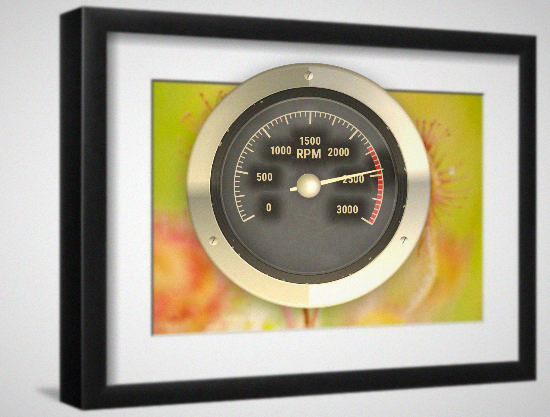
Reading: 2450 rpm
